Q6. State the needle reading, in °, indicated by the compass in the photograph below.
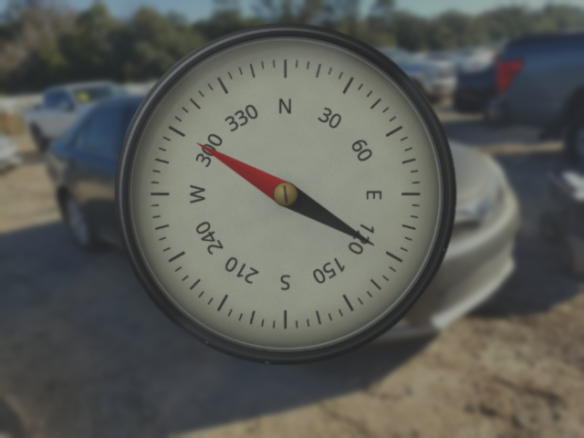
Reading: 300 °
